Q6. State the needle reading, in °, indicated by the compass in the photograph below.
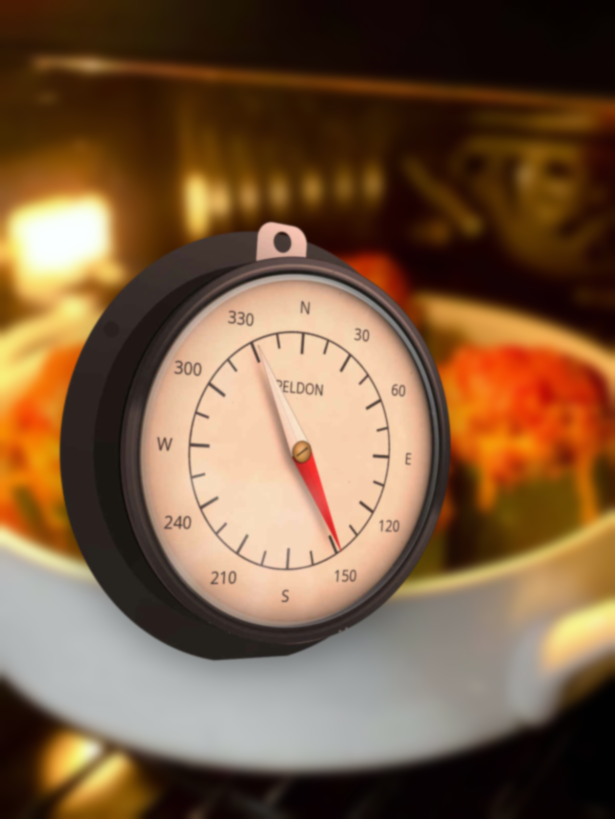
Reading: 150 °
